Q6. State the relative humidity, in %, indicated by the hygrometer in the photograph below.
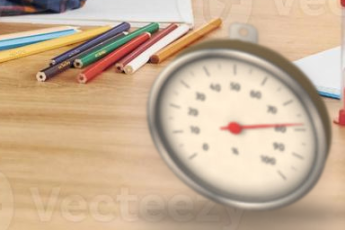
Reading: 77.5 %
